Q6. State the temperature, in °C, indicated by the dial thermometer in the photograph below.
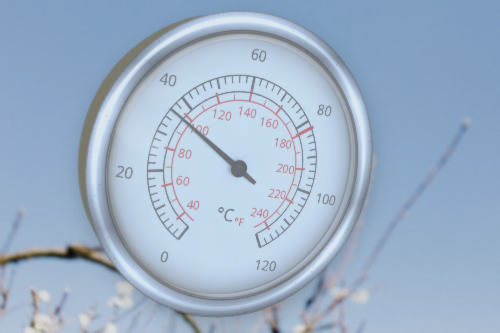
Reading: 36 °C
